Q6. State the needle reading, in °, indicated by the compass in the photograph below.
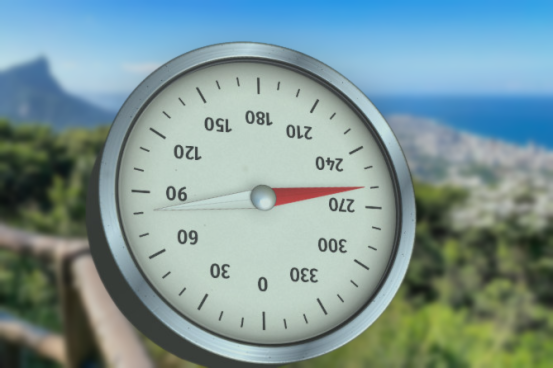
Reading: 260 °
